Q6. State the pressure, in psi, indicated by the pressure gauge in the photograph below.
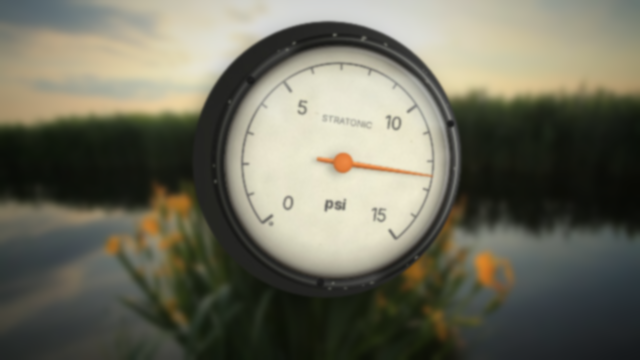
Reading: 12.5 psi
